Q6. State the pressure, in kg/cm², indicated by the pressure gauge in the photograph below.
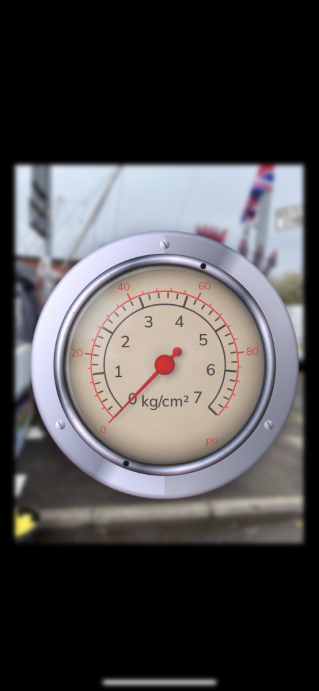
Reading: 0 kg/cm²
